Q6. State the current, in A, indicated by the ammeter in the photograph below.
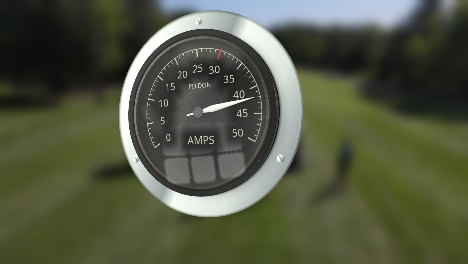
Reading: 42 A
